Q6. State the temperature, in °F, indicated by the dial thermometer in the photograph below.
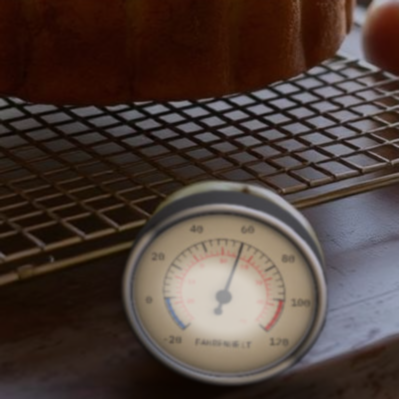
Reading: 60 °F
